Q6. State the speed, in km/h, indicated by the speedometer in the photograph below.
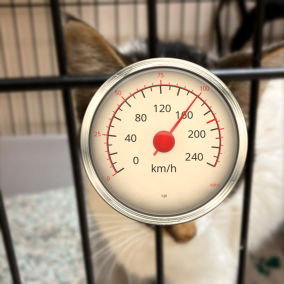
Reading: 160 km/h
